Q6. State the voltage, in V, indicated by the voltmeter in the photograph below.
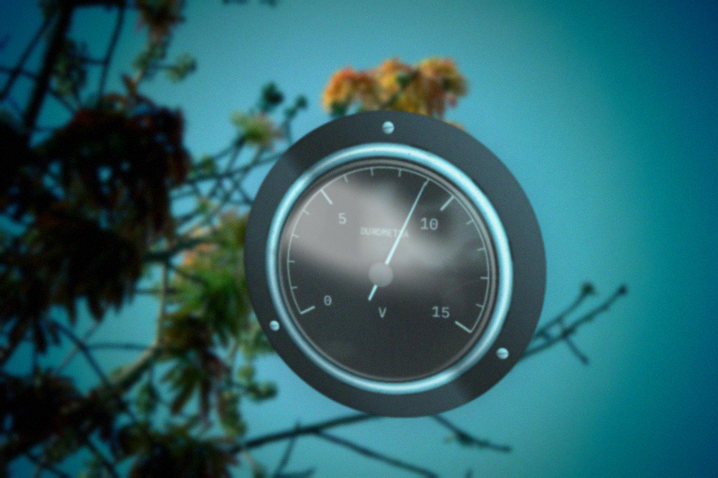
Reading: 9 V
